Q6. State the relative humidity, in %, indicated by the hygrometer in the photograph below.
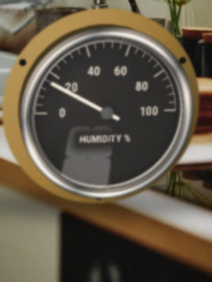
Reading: 16 %
